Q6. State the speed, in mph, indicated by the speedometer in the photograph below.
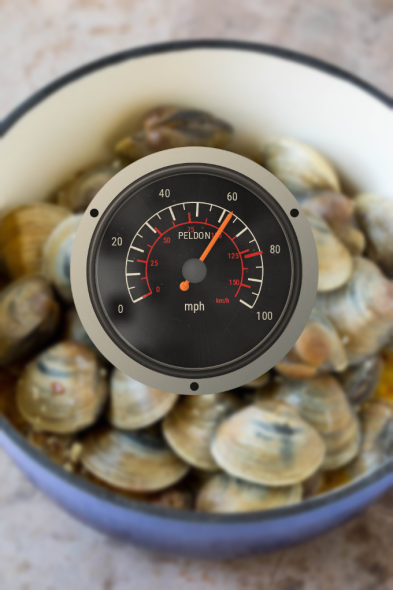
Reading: 62.5 mph
